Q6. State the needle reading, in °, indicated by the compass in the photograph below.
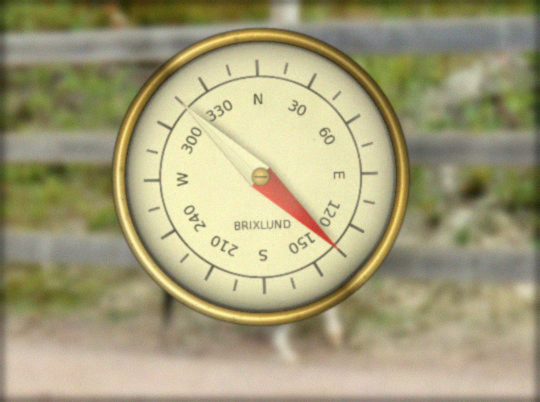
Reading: 135 °
